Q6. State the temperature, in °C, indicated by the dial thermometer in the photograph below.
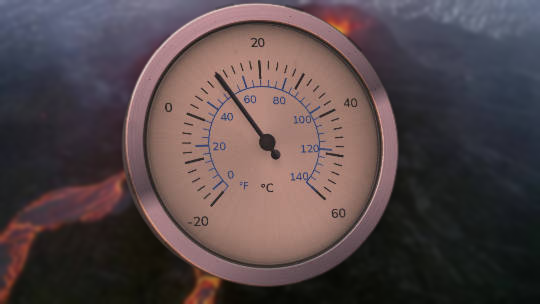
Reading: 10 °C
